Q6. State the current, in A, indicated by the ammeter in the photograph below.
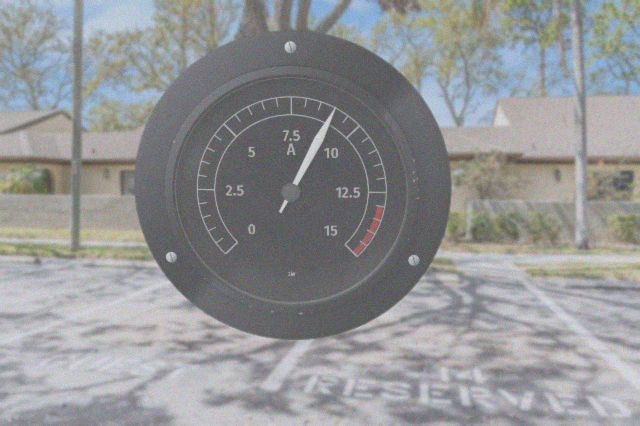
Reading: 9 A
